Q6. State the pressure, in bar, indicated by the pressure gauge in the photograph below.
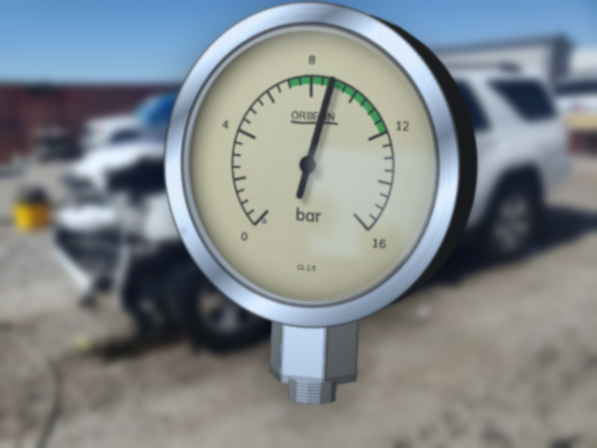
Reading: 9 bar
